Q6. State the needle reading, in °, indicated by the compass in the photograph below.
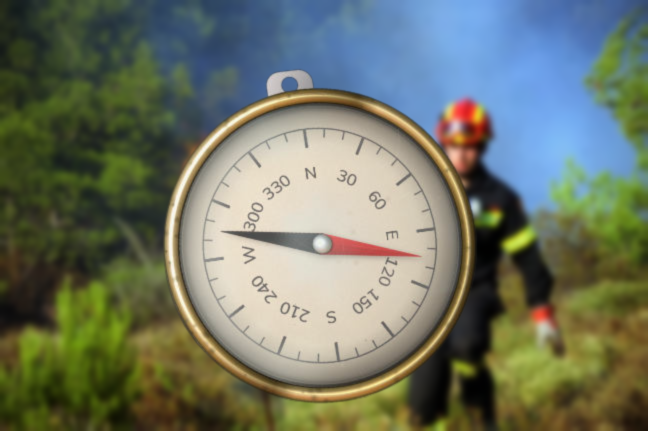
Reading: 105 °
